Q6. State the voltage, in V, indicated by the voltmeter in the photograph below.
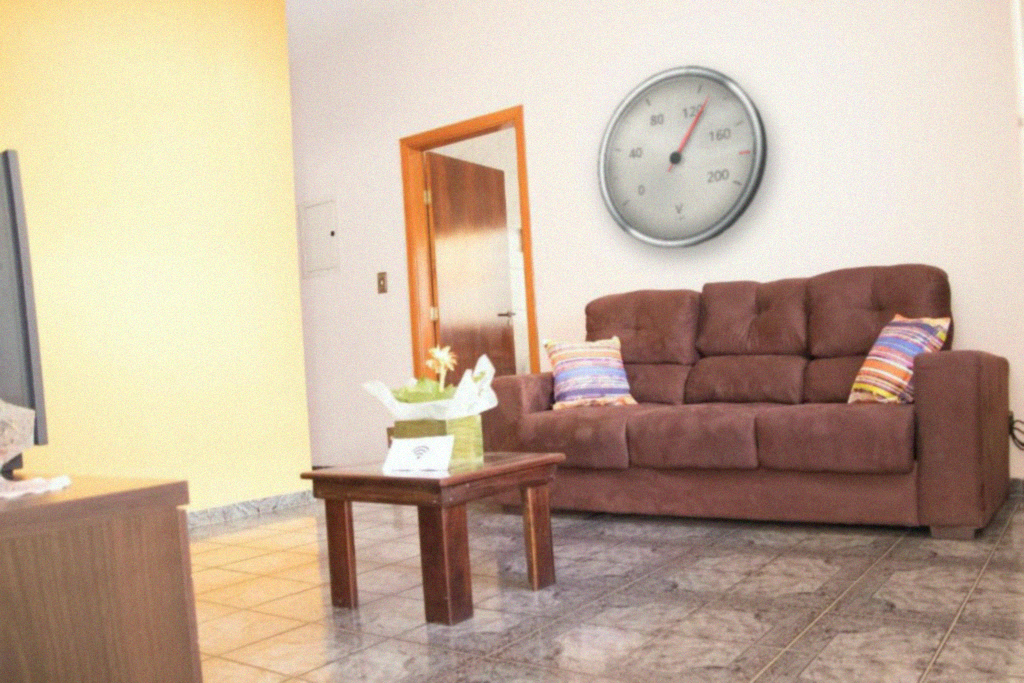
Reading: 130 V
